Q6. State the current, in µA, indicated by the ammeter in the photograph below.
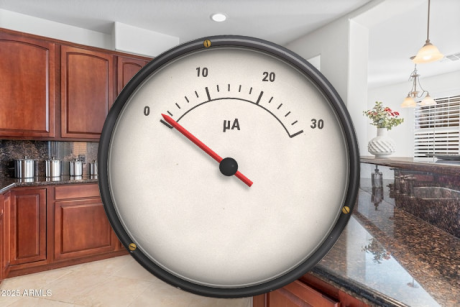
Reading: 1 µA
